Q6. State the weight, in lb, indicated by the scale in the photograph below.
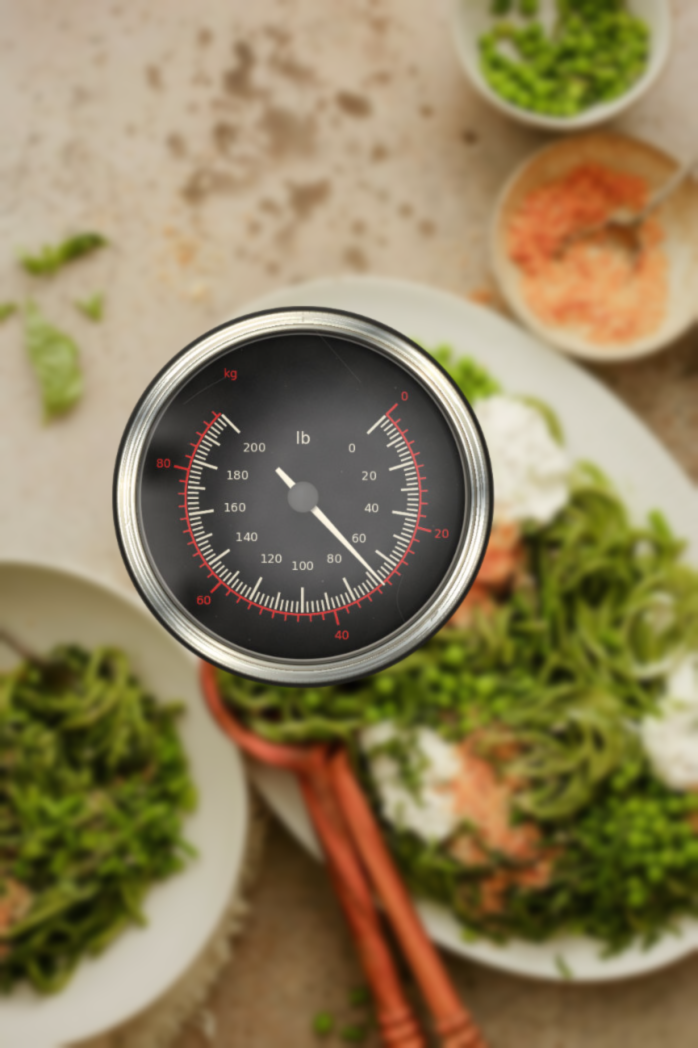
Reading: 68 lb
